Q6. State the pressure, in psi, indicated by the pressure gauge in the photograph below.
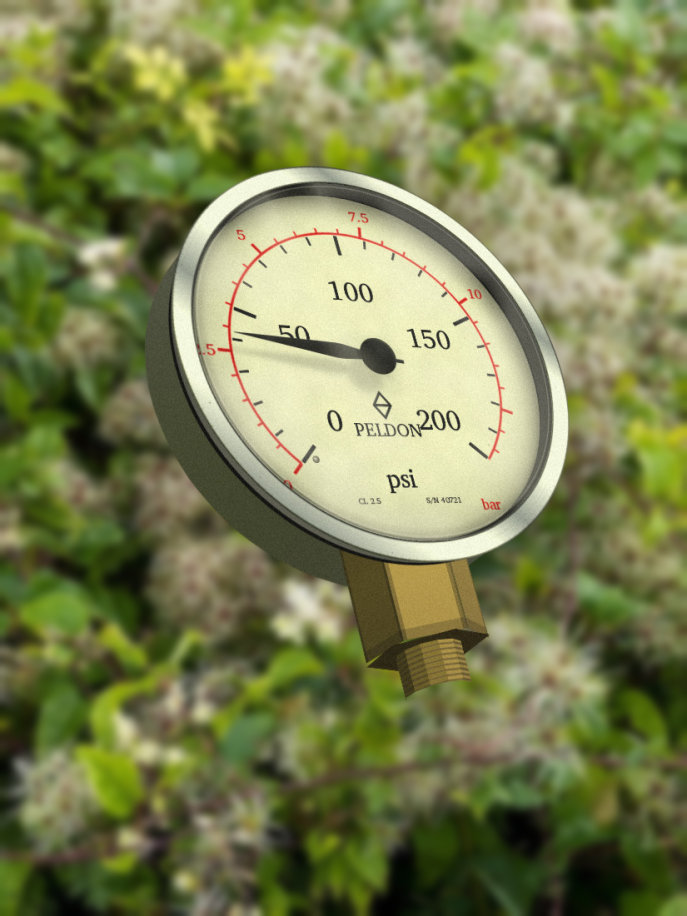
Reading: 40 psi
